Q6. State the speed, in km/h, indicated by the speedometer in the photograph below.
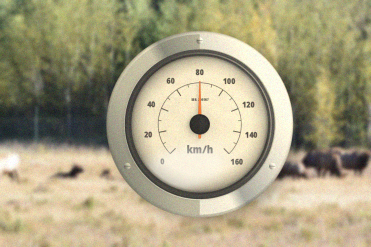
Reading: 80 km/h
